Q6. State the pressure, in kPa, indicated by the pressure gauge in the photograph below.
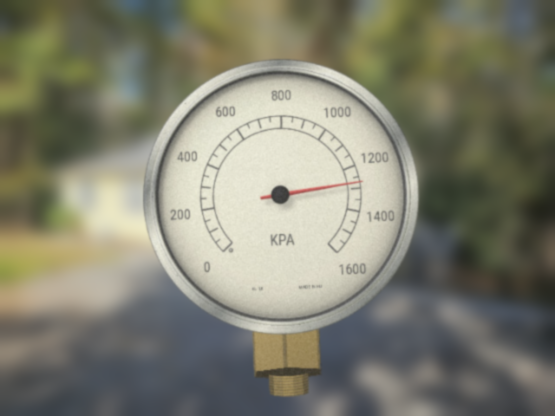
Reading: 1275 kPa
